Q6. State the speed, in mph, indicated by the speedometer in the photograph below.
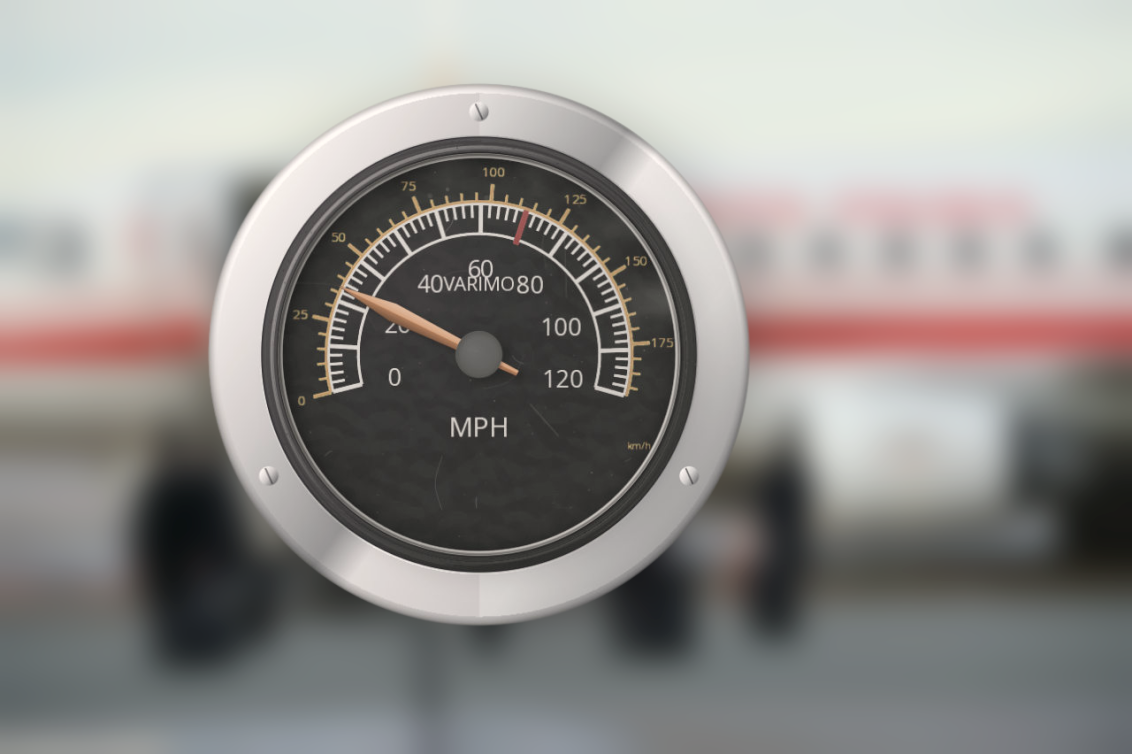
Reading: 23 mph
